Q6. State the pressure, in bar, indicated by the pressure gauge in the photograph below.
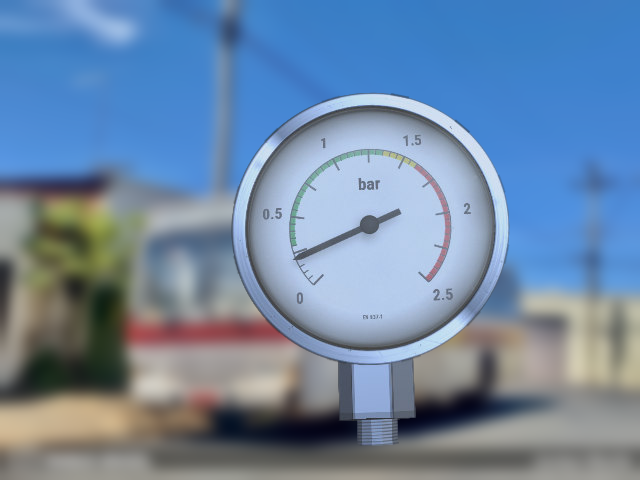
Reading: 0.2 bar
